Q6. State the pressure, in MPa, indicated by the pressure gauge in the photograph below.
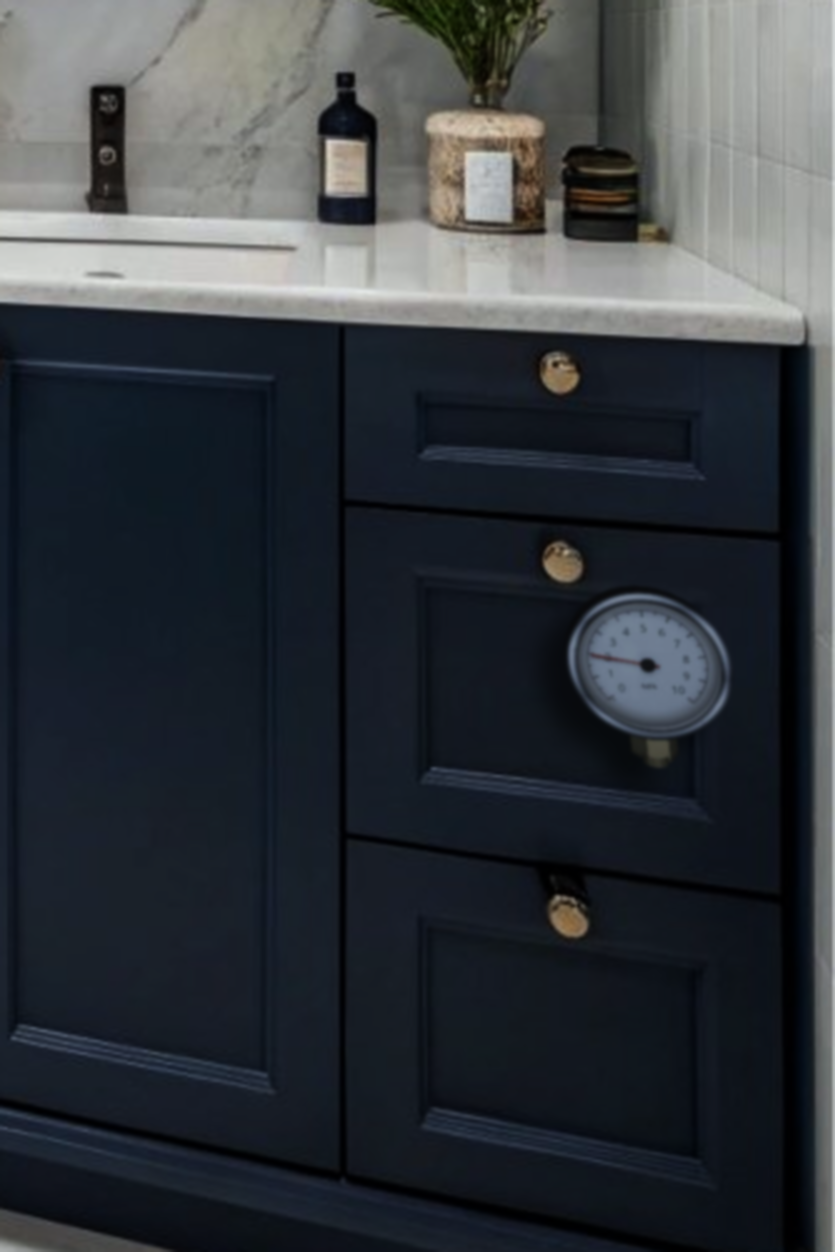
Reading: 2 MPa
